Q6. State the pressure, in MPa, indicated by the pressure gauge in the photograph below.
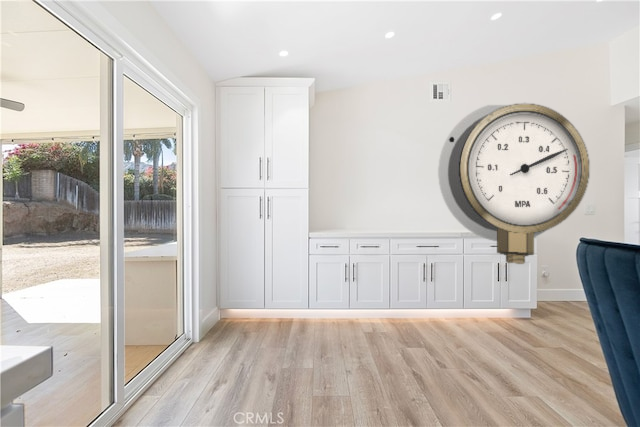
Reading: 0.44 MPa
